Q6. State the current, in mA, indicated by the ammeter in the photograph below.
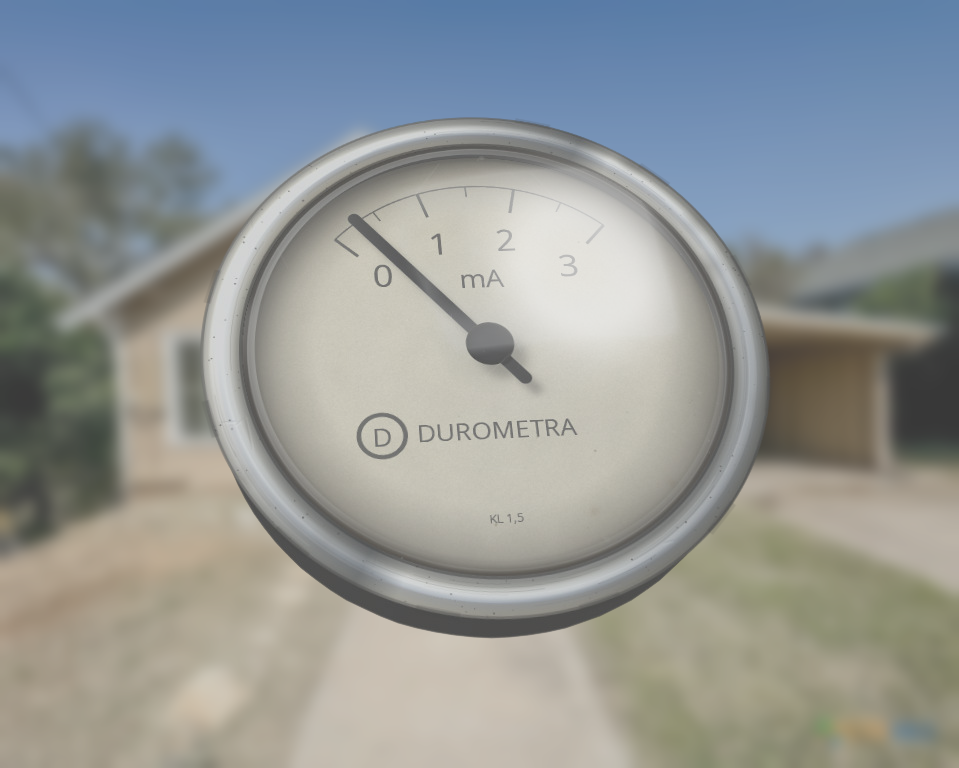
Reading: 0.25 mA
